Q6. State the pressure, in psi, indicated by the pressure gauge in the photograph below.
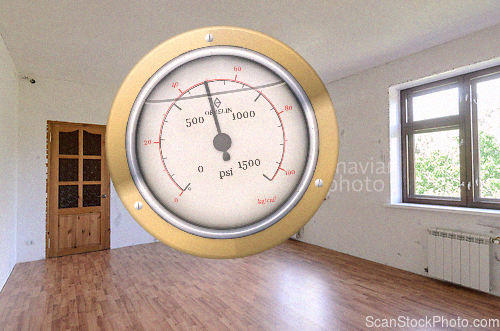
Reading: 700 psi
